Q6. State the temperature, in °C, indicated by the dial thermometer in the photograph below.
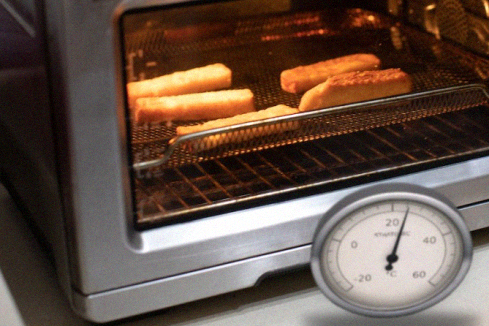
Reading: 24 °C
